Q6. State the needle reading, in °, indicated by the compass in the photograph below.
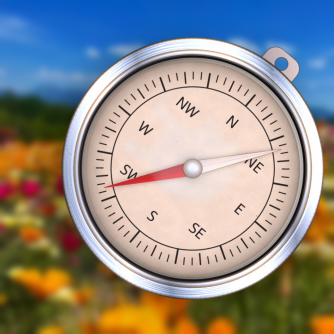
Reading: 217.5 °
